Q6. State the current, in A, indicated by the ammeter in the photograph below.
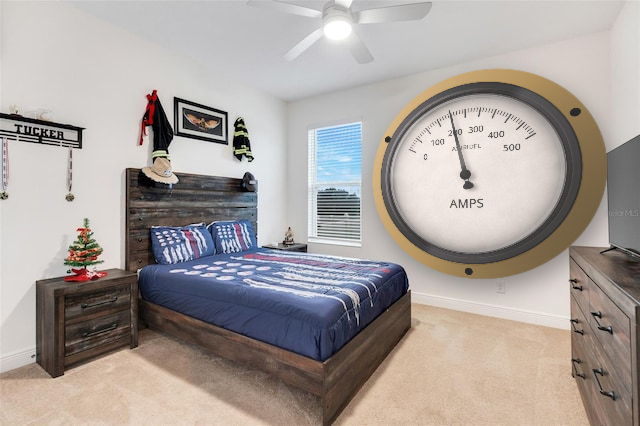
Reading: 200 A
